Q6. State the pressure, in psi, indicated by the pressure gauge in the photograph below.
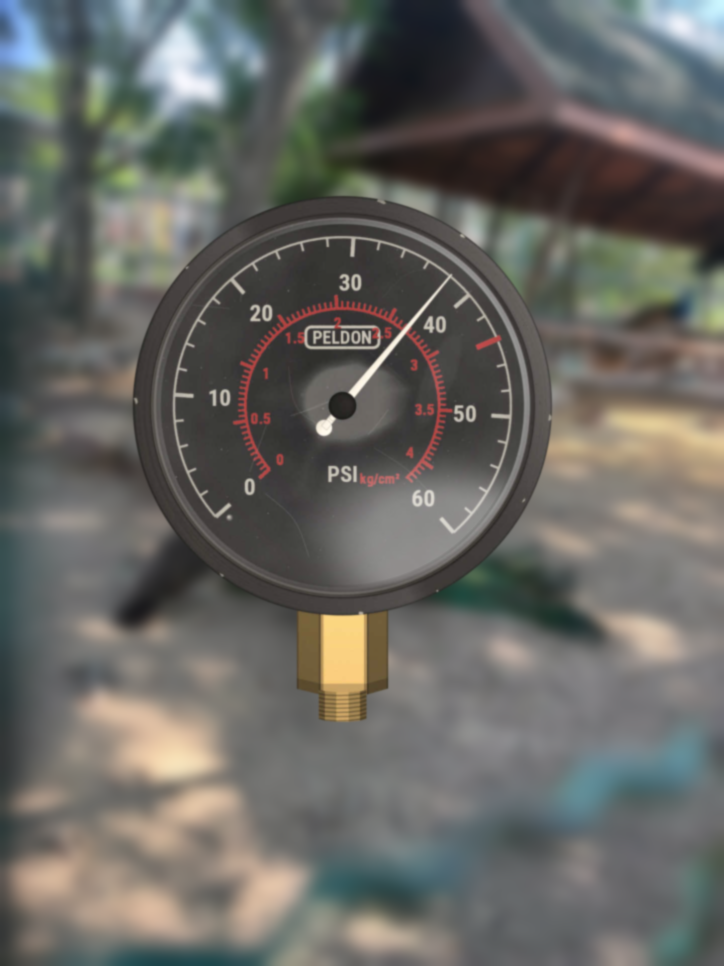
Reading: 38 psi
